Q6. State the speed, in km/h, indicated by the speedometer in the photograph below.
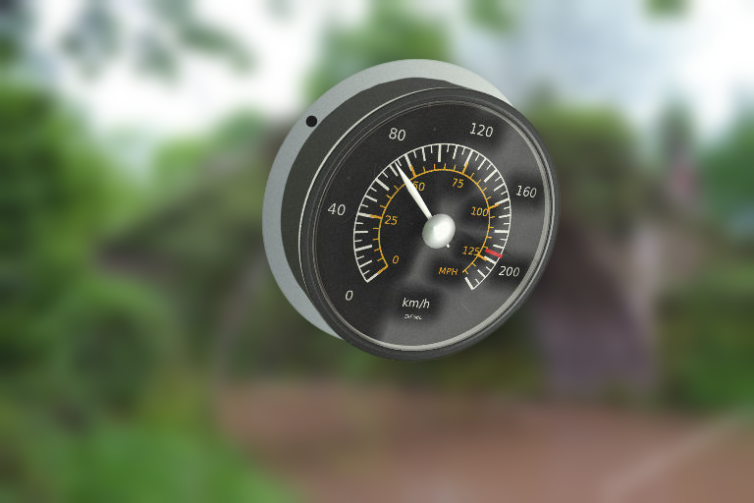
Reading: 72.5 km/h
